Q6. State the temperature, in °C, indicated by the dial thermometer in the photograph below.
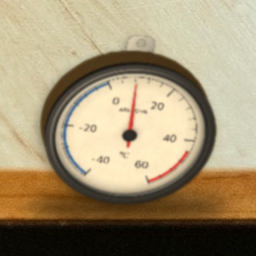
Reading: 8 °C
